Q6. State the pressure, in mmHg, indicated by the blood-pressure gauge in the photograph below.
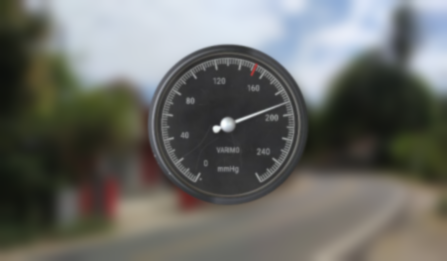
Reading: 190 mmHg
